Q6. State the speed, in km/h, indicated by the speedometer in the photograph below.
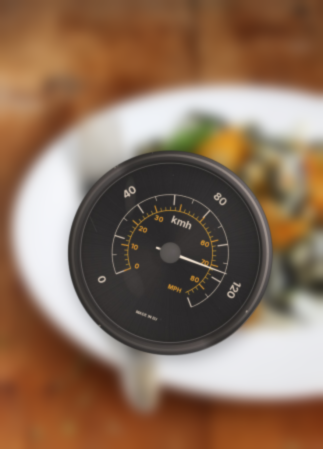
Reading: 115 km/h
